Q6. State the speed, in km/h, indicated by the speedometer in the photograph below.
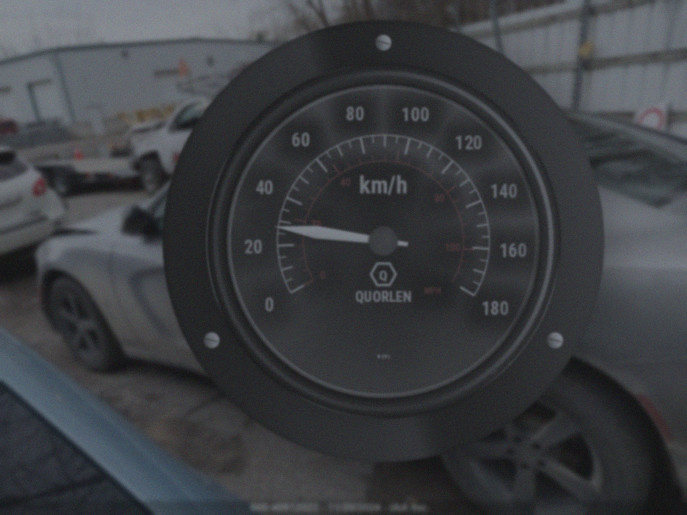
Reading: 27.5 km/h
